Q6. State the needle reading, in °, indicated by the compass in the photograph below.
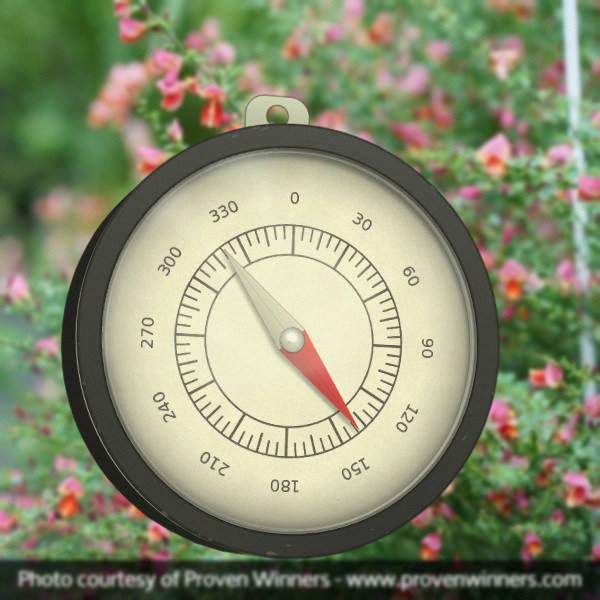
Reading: 140 °
